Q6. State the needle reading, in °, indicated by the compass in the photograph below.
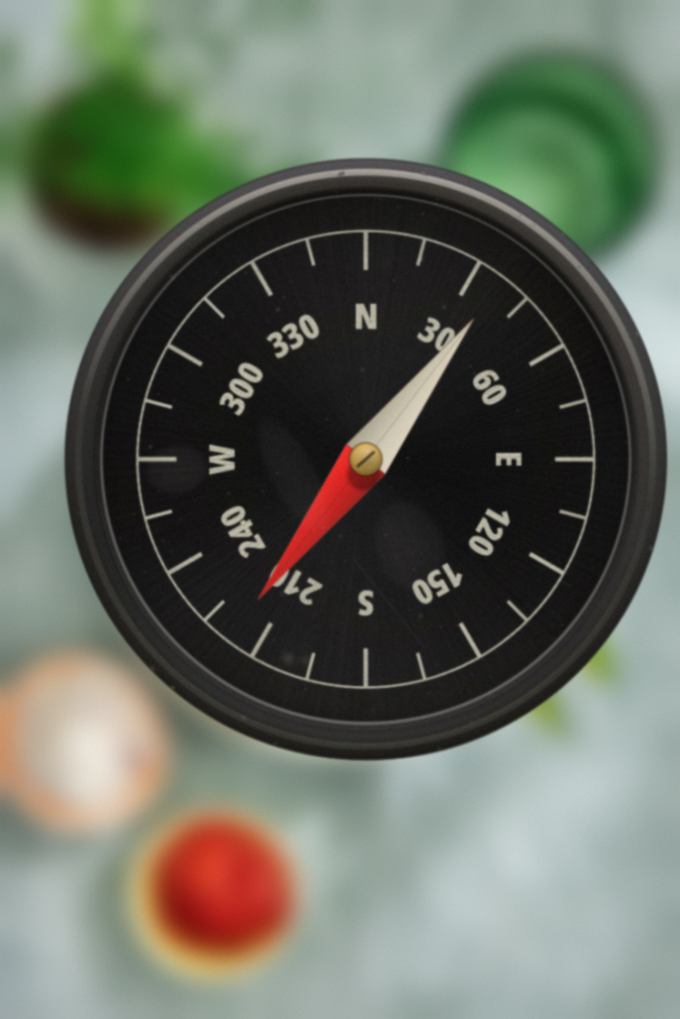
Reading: 217.5 °
